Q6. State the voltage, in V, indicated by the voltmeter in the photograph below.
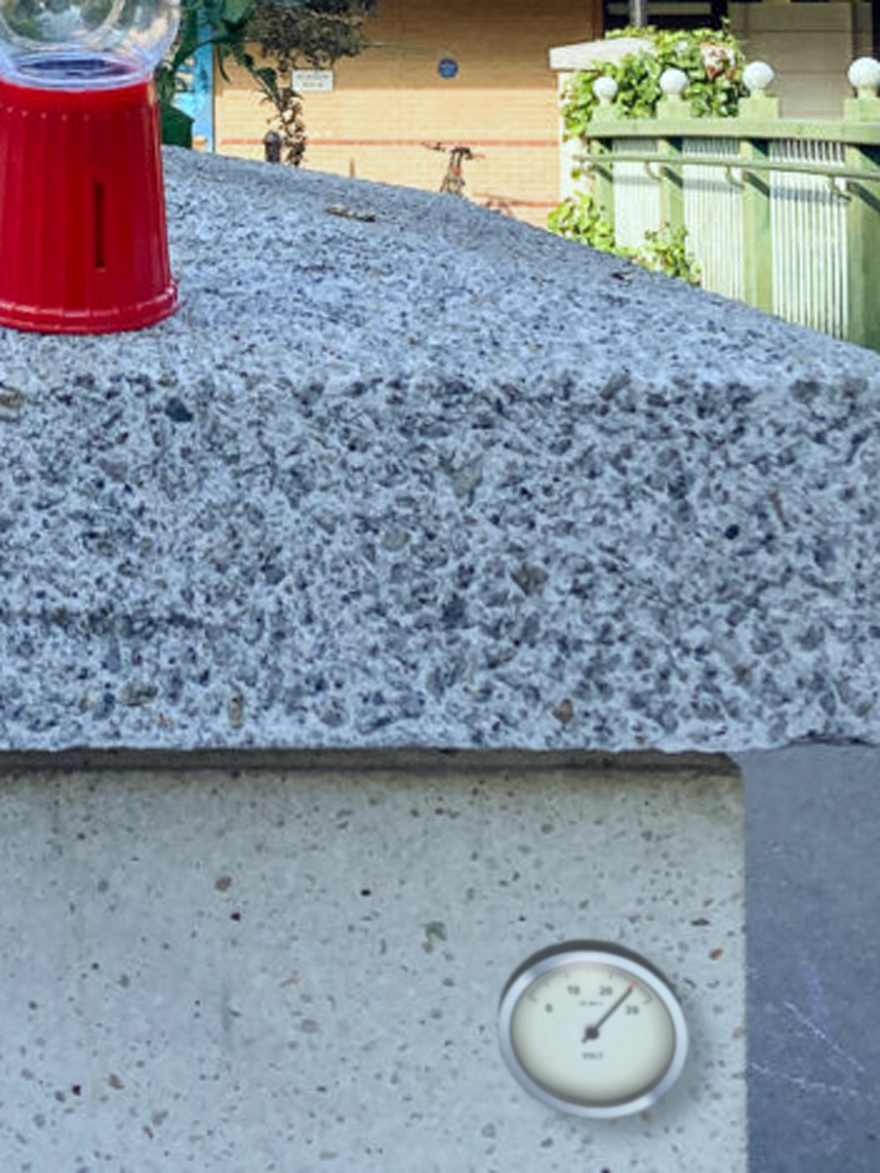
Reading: 25 V
